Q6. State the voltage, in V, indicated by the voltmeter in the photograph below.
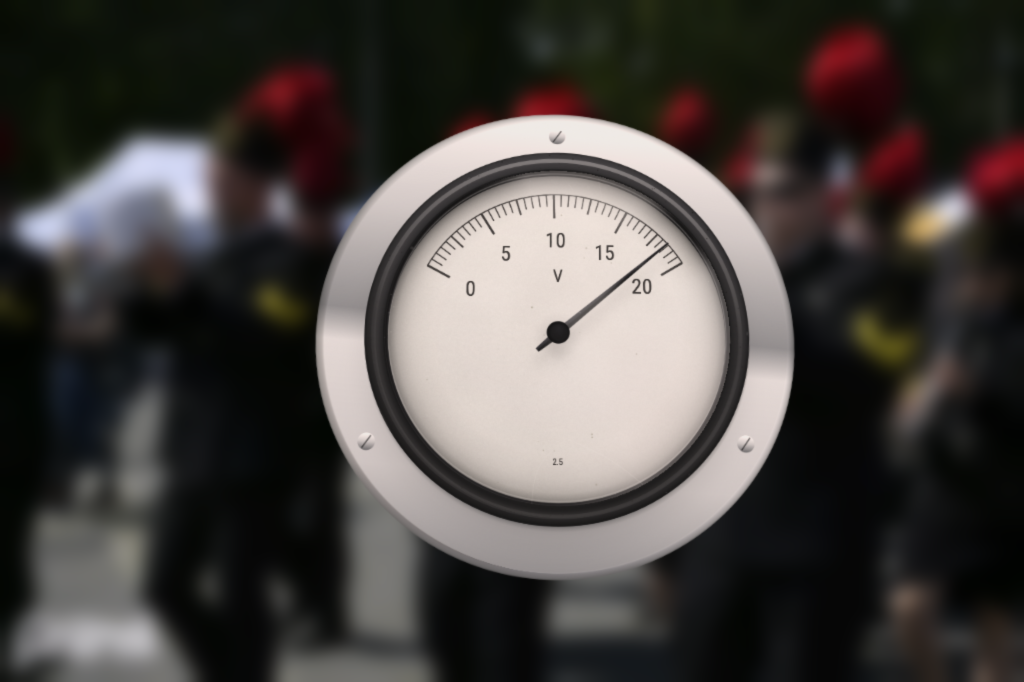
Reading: 18.5 V
